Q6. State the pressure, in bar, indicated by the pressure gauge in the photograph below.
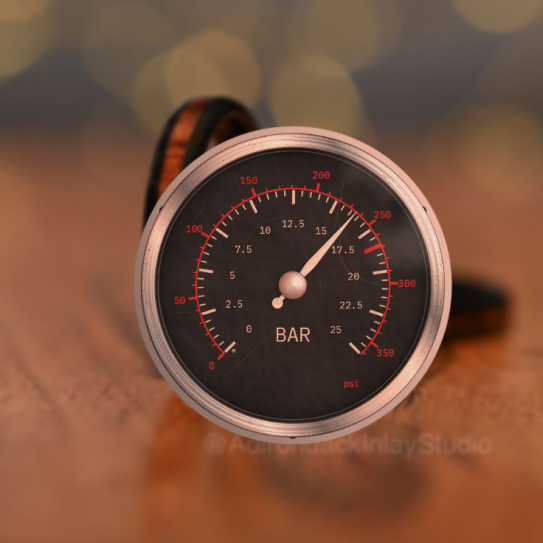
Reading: 16.25 bar
